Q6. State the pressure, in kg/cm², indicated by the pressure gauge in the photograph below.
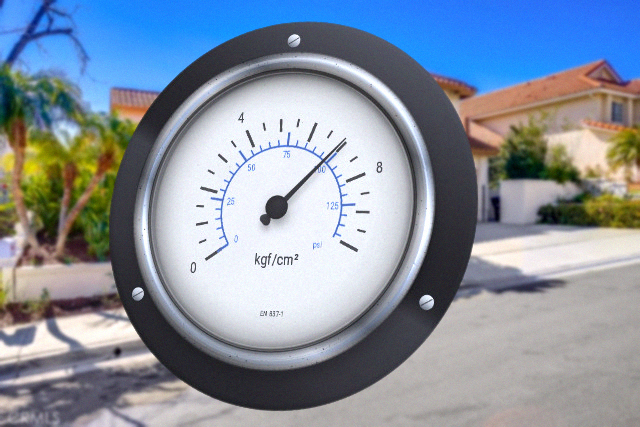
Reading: 7 kg/cm²
